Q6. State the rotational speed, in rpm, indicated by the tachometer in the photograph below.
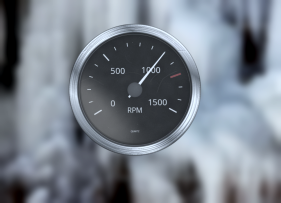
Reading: 1000 rpm
